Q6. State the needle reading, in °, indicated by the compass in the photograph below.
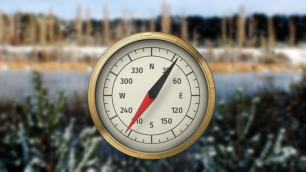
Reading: 215 °
